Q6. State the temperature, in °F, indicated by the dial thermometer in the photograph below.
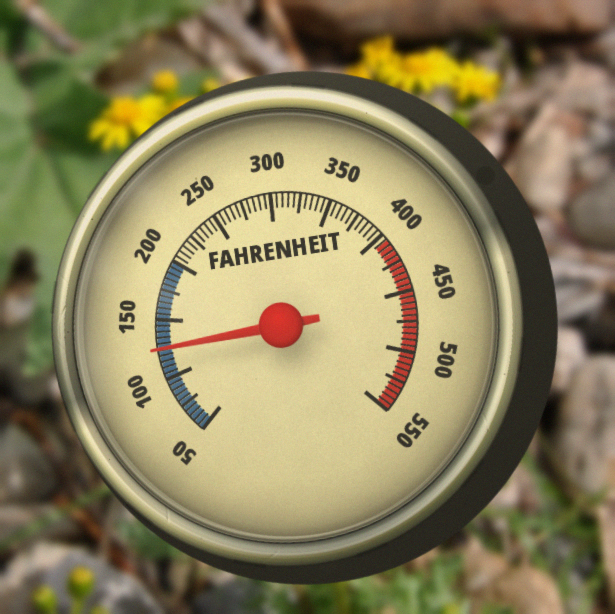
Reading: 125 °F
